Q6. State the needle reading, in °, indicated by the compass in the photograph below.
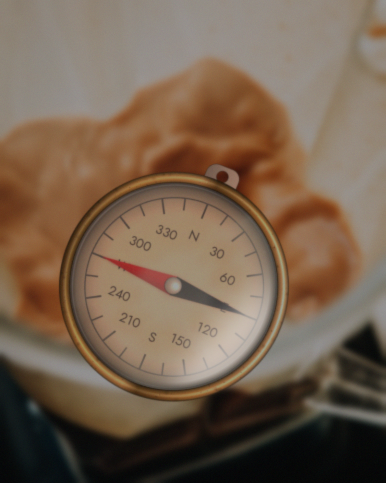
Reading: 270 °
